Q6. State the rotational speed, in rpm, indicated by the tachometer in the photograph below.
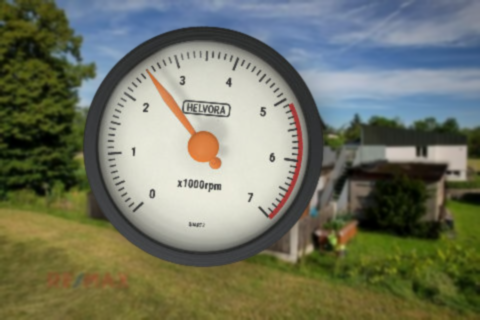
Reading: 2500 rpm
